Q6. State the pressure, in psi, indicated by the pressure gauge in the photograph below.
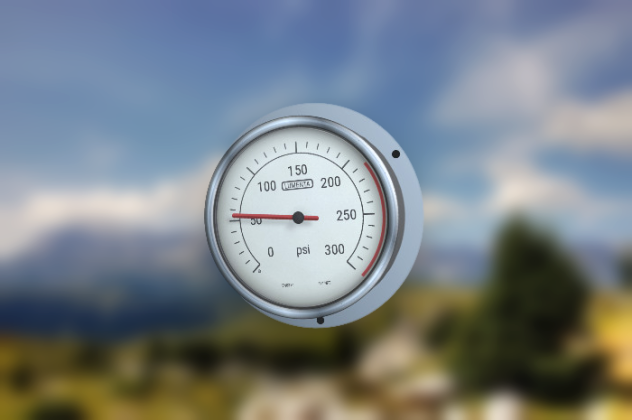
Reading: 55 psi
